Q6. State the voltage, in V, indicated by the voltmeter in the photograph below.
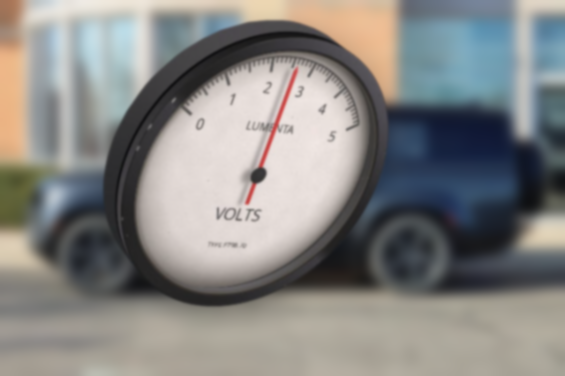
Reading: 2.5 V
